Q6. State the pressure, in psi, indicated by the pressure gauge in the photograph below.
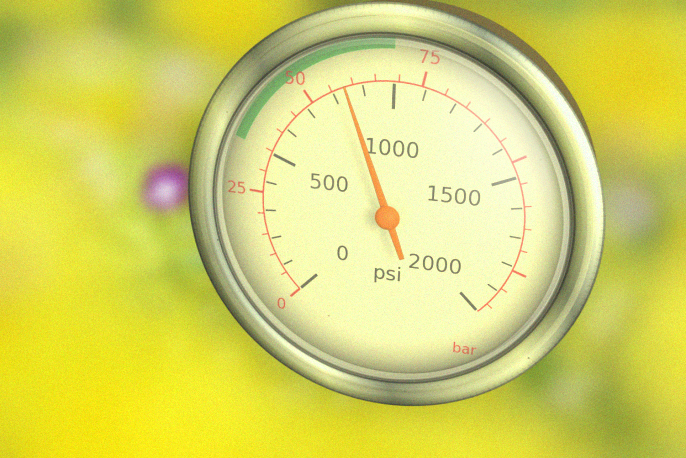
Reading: 850 psi
